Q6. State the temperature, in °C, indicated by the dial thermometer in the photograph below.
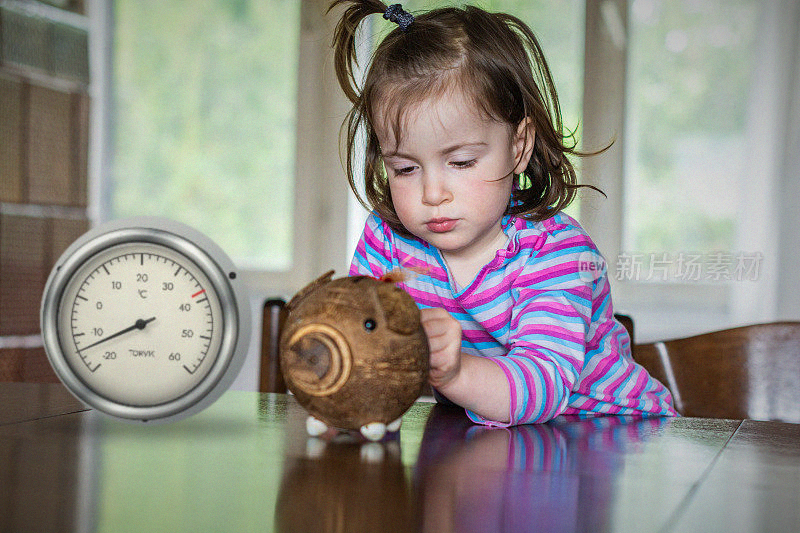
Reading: -14 °C
